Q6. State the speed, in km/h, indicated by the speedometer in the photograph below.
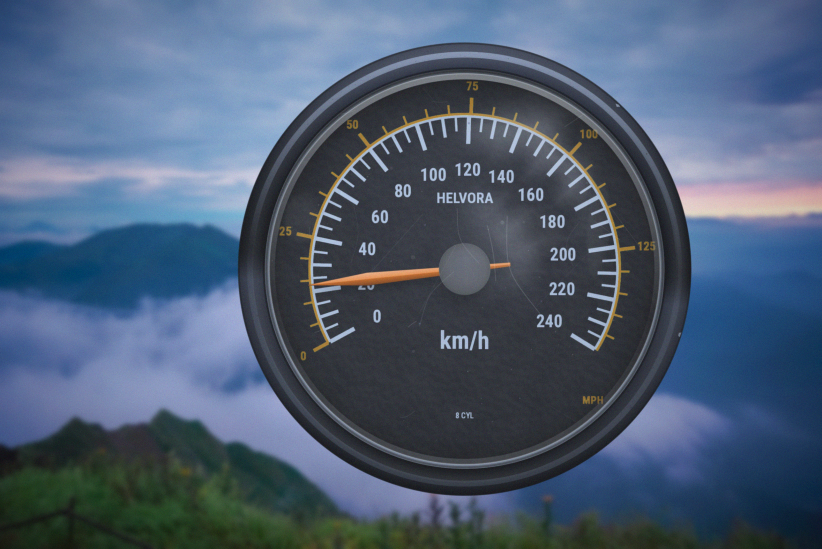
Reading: 22.5 km/h
